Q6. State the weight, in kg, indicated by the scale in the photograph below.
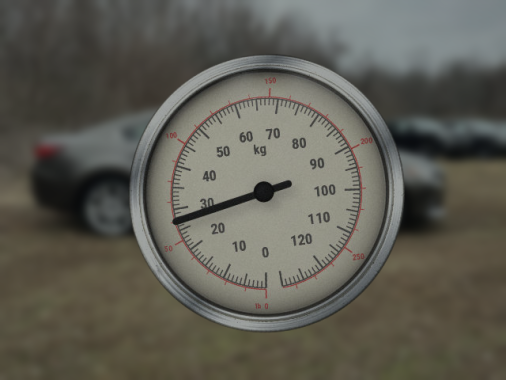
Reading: 27 kg
